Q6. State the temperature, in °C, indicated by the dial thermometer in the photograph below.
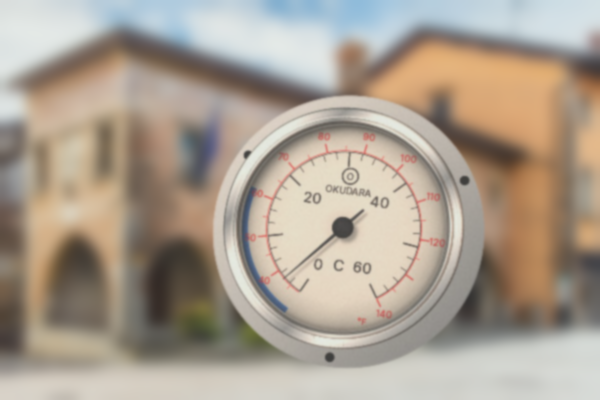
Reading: 3 °C
